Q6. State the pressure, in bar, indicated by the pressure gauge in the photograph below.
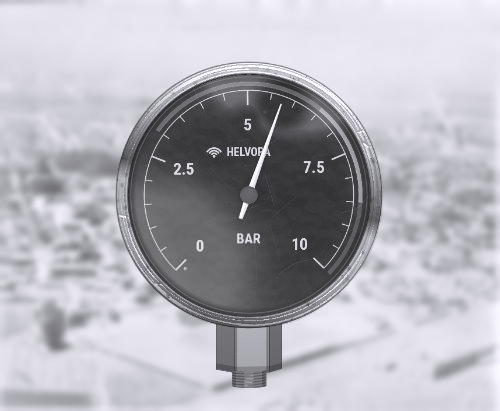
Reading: 5.75 bar
